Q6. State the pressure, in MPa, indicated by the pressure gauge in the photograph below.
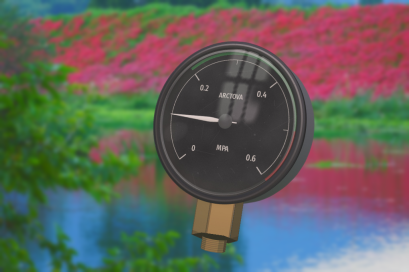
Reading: 0.1 MPa
